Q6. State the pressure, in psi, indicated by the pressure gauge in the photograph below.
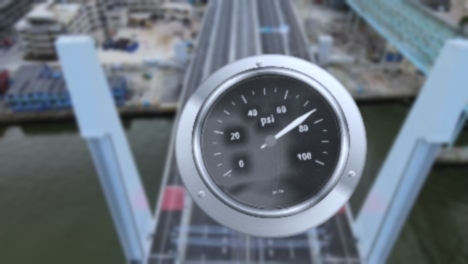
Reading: 75 psi
